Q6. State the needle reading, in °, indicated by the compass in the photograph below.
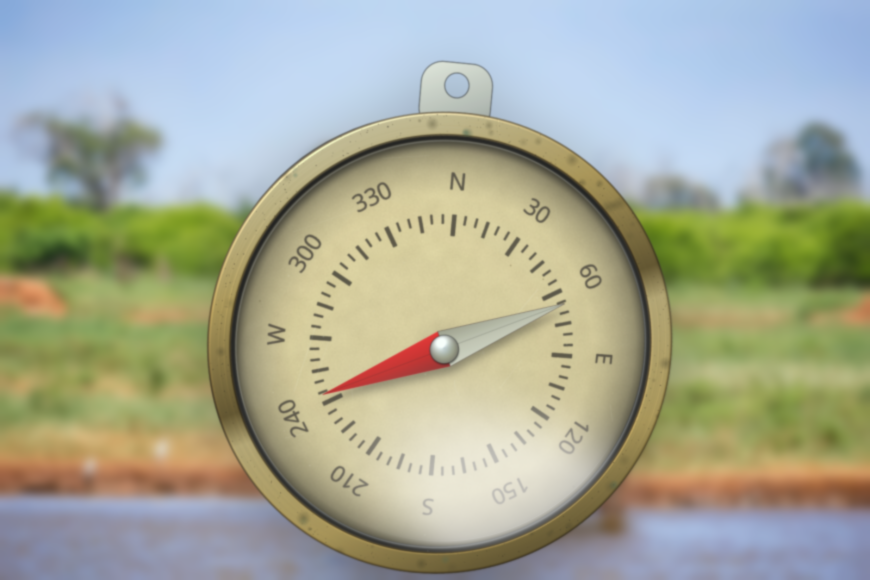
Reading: 245 °
